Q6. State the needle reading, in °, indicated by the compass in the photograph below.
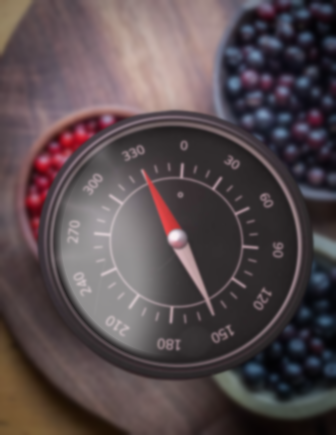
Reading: 330 °
